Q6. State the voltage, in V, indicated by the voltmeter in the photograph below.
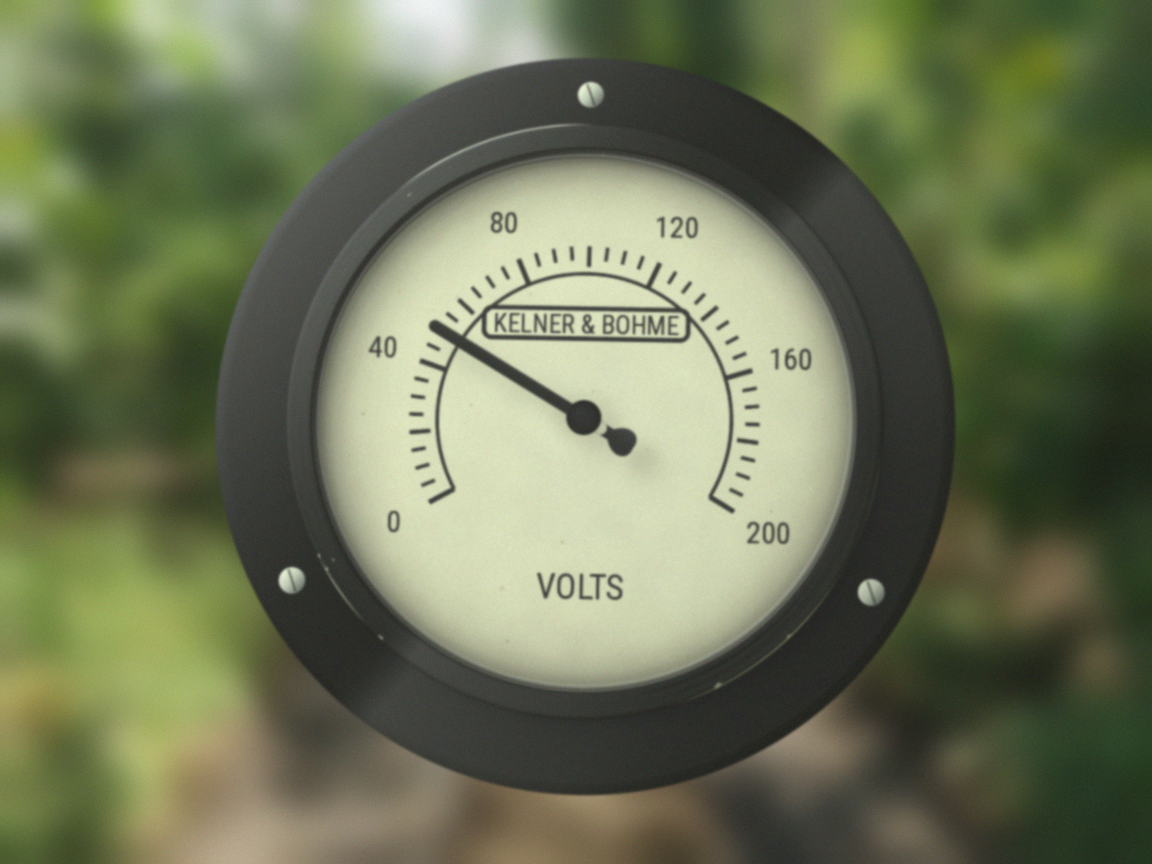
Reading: 50 V
